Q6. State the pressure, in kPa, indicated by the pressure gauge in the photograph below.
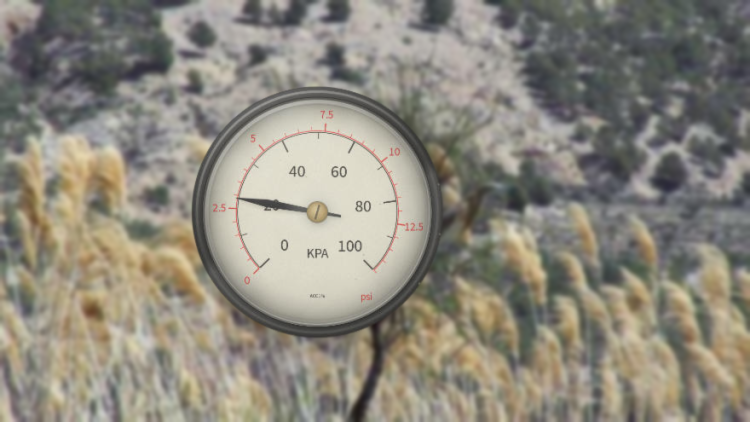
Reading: 20 kPa
